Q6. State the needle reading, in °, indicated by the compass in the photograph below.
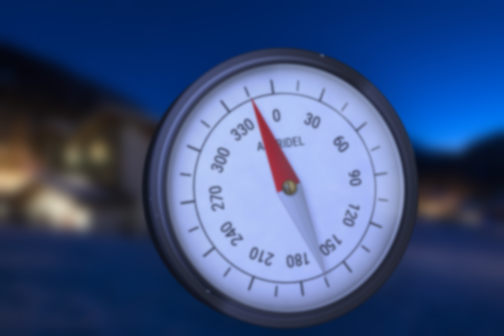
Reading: 345 °
